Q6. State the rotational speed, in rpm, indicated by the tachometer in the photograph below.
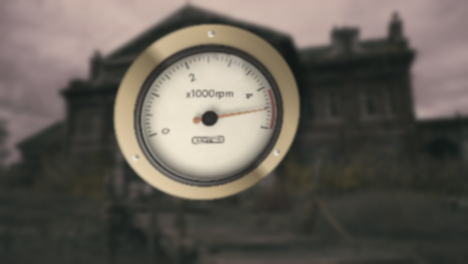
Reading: 4500 rpm
